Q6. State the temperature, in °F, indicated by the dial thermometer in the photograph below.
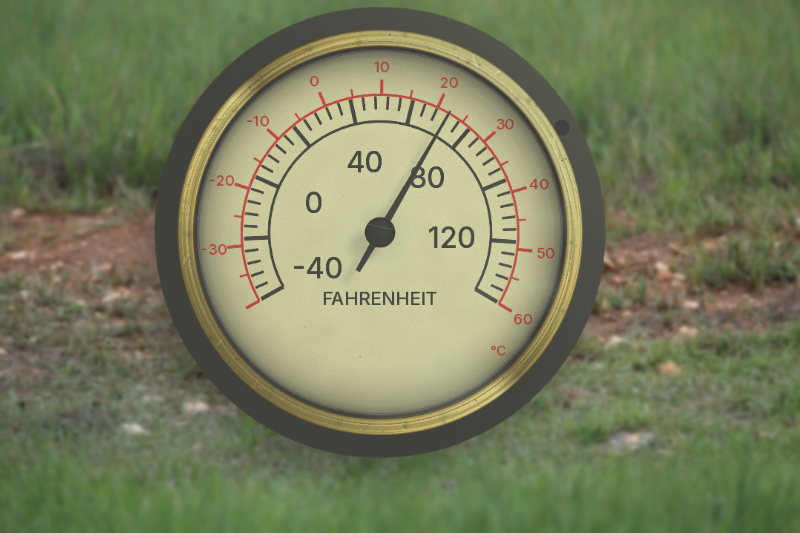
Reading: 72 °F
